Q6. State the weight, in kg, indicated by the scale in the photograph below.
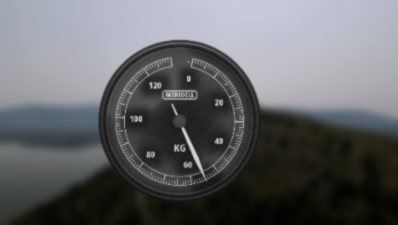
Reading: 55 kg
